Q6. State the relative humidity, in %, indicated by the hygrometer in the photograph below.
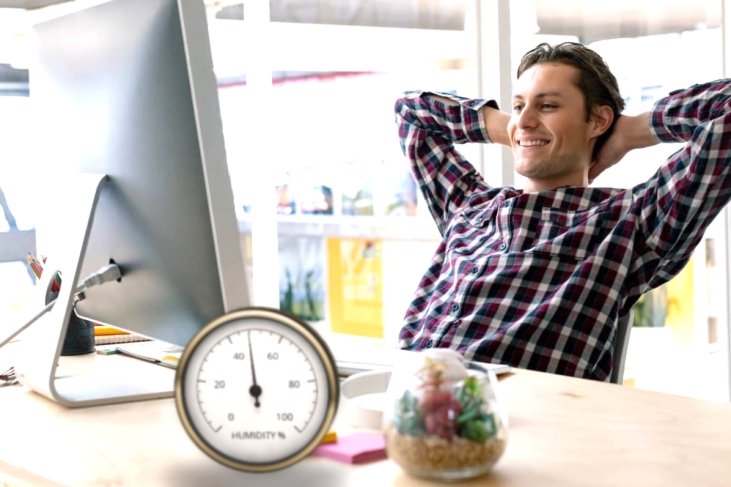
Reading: 48 %
